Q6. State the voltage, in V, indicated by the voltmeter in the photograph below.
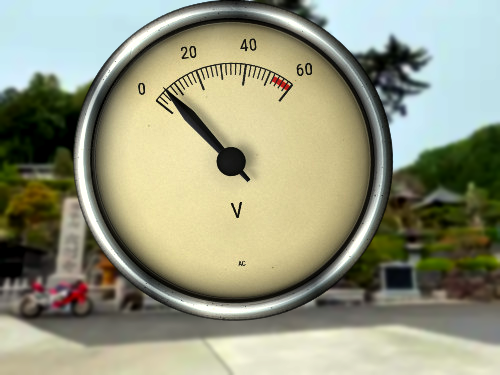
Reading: 6 V
